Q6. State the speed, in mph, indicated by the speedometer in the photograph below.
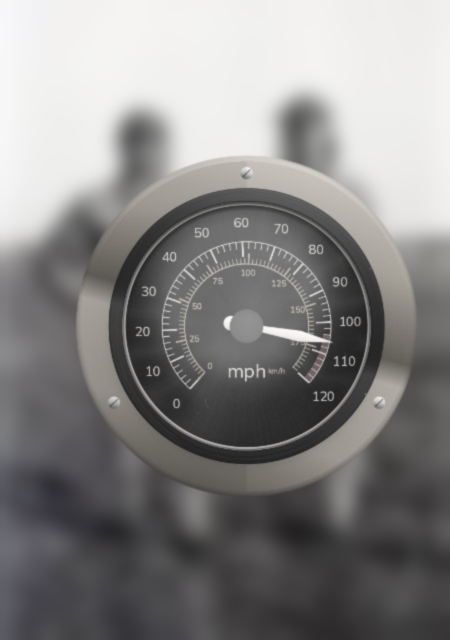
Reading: 106 mph
